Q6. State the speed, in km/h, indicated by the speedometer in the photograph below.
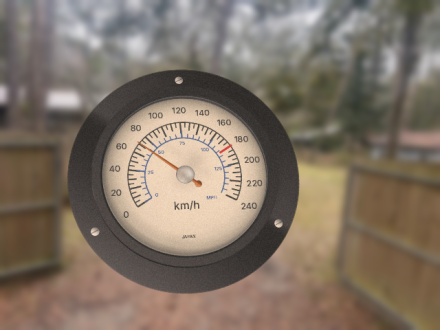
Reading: 70 km/h
